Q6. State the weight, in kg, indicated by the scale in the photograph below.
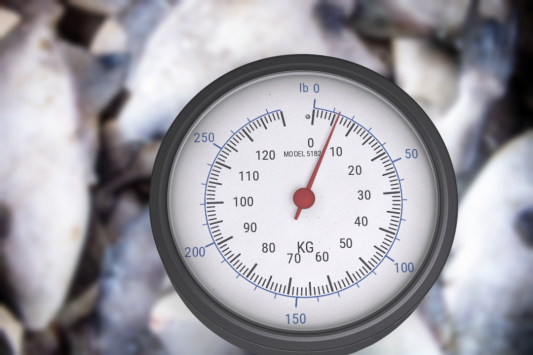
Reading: 6 kg
